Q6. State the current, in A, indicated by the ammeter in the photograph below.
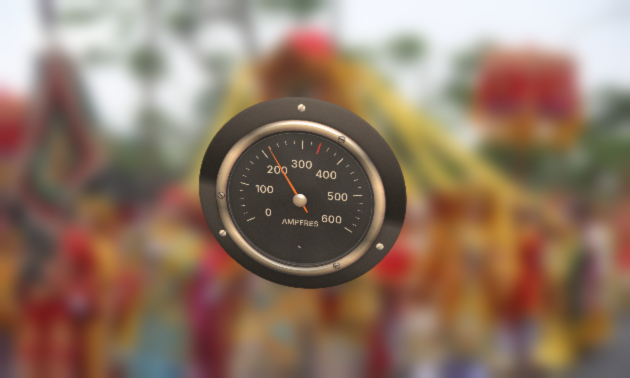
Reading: 220 A
